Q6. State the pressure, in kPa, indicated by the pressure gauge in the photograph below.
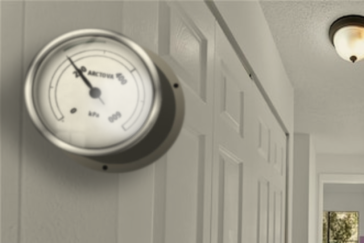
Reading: 200 kPa
